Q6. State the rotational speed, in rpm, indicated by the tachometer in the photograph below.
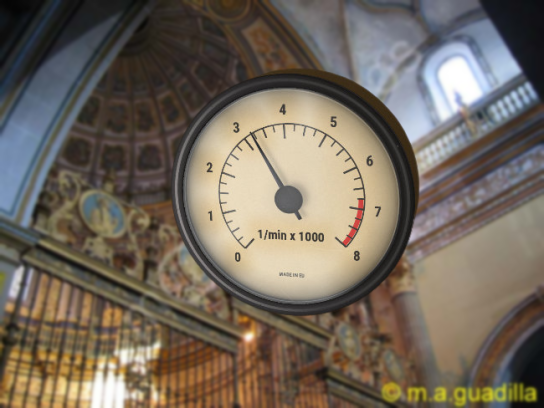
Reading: 3250 rpm
